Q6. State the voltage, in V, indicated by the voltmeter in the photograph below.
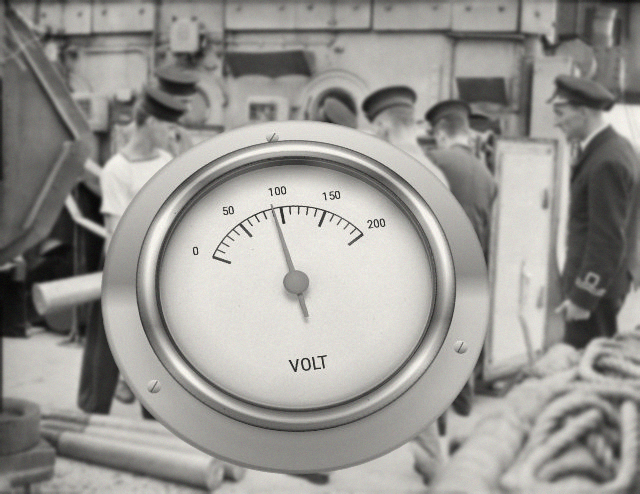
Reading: 90 V
